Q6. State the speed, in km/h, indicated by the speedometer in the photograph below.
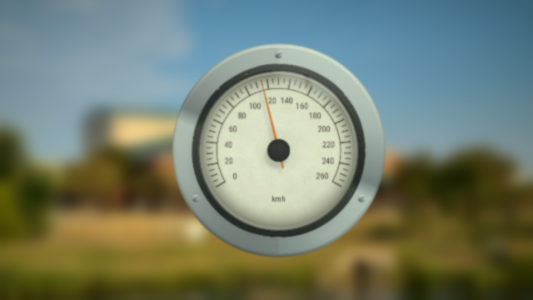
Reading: 115 km/h
